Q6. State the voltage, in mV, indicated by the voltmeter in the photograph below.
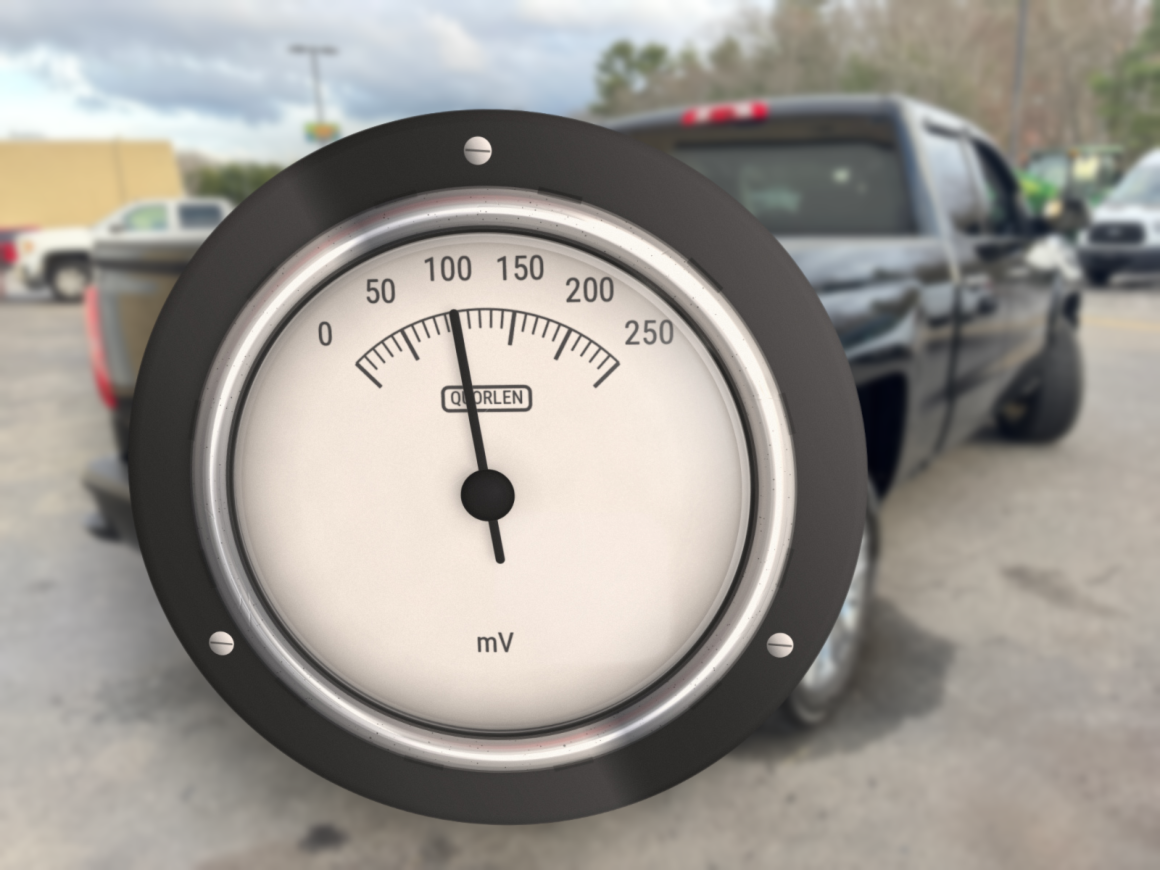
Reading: 100 mV
